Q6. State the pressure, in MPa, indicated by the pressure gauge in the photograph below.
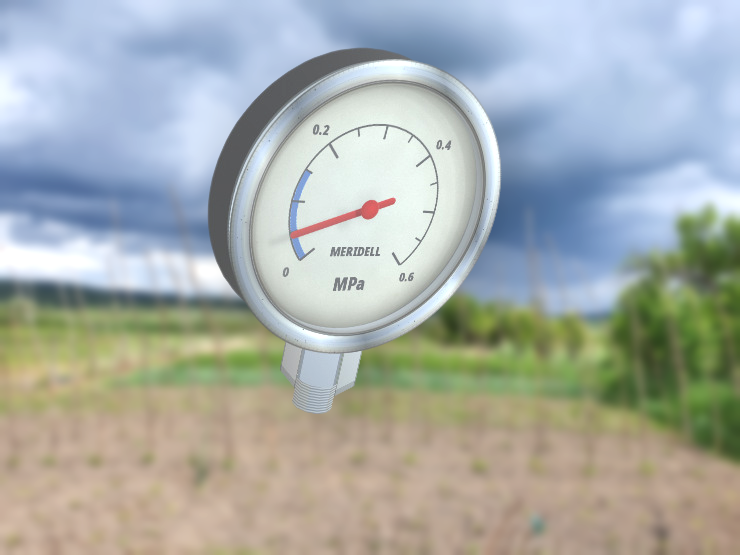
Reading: 0.05 MPa
